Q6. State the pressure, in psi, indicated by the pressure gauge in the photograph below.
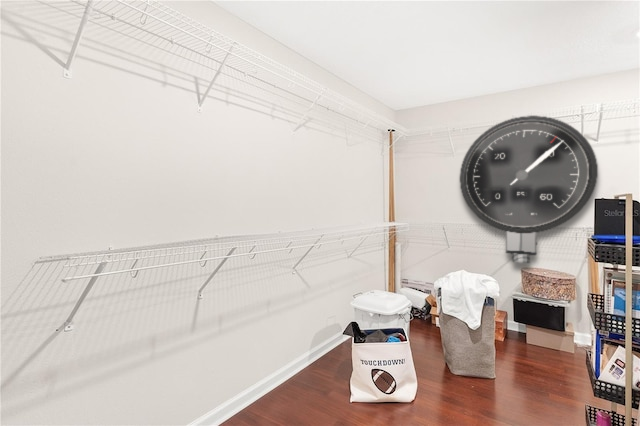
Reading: 40 psi
